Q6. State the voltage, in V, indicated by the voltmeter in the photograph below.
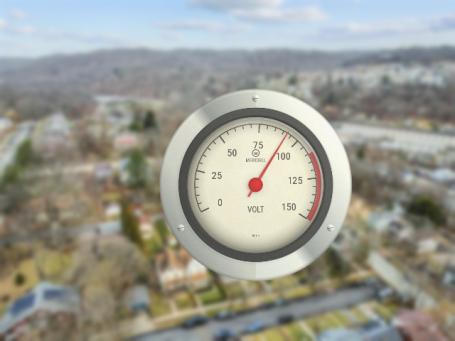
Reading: 92.5 V
